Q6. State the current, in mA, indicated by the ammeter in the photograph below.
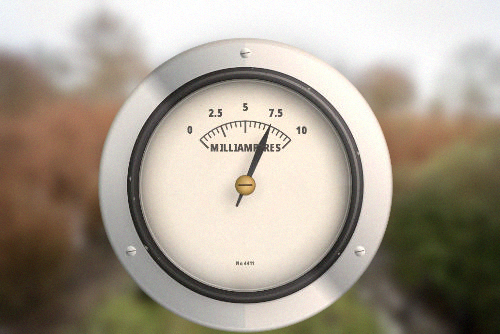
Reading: 7.5 mA
